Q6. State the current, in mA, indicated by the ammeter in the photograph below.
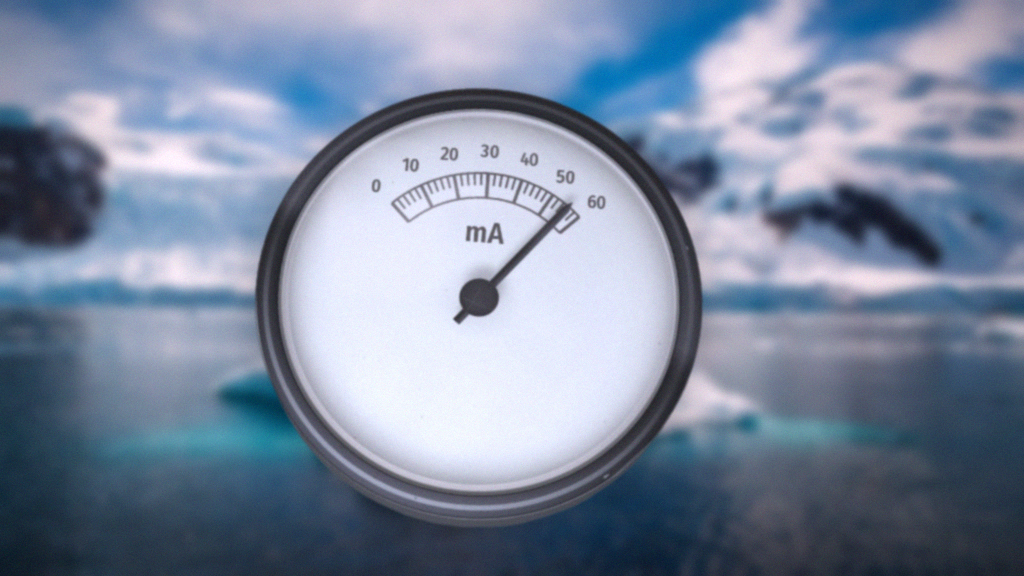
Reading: 56 mA
